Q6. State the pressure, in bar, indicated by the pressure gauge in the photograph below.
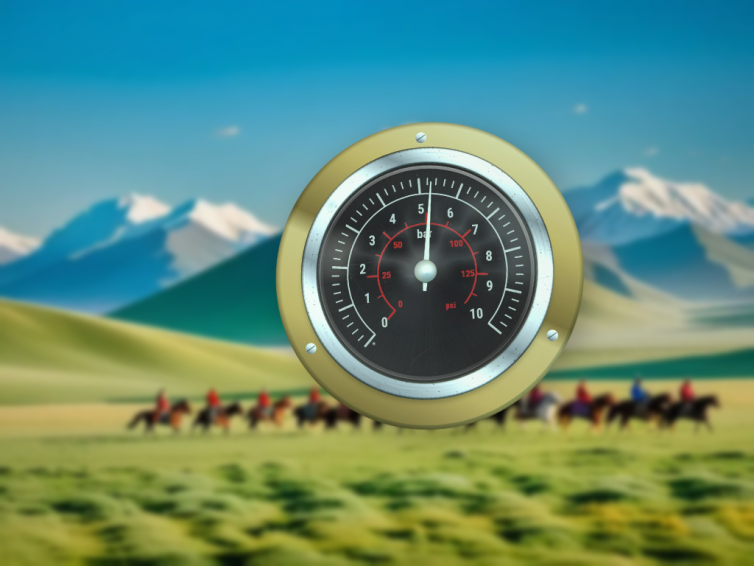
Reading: 5.3 bar
